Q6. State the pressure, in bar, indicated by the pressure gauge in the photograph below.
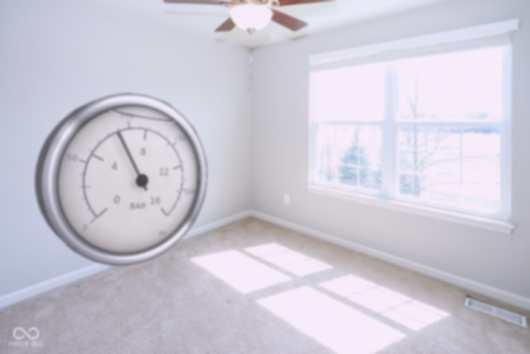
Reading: 6 bar
